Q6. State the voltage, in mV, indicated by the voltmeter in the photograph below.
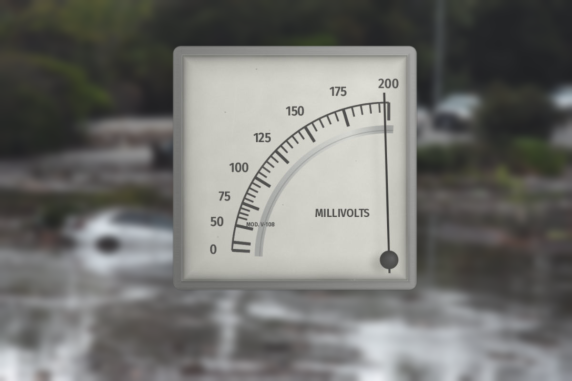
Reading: 197.5 mV
